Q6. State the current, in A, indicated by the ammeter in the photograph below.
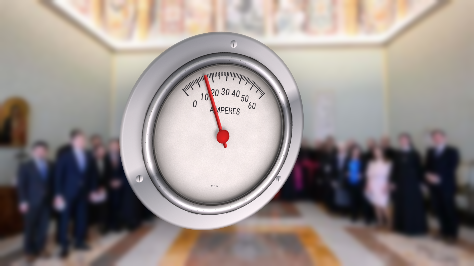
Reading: 15 A
